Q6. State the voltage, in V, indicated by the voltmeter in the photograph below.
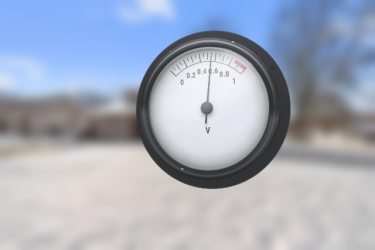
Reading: 0.55 V
